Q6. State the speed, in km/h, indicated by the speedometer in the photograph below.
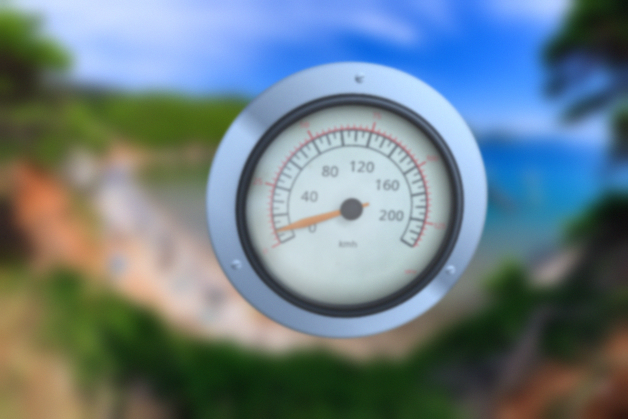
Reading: 10 km/h
